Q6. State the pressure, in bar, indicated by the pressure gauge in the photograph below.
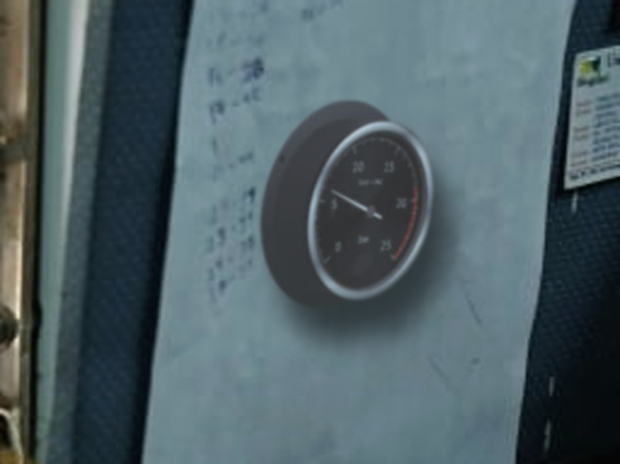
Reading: 6 bar
